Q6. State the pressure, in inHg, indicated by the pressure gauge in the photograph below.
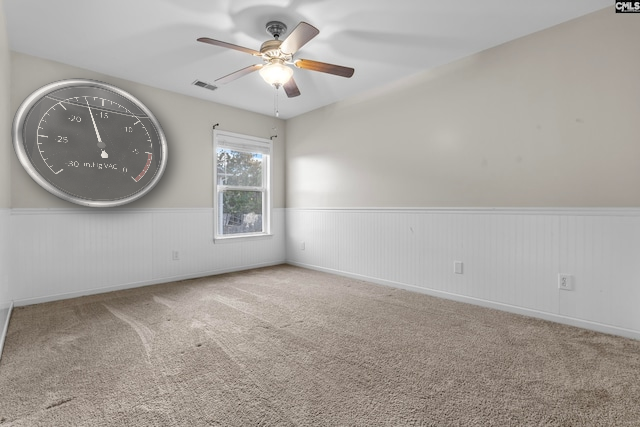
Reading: -17 inHg
